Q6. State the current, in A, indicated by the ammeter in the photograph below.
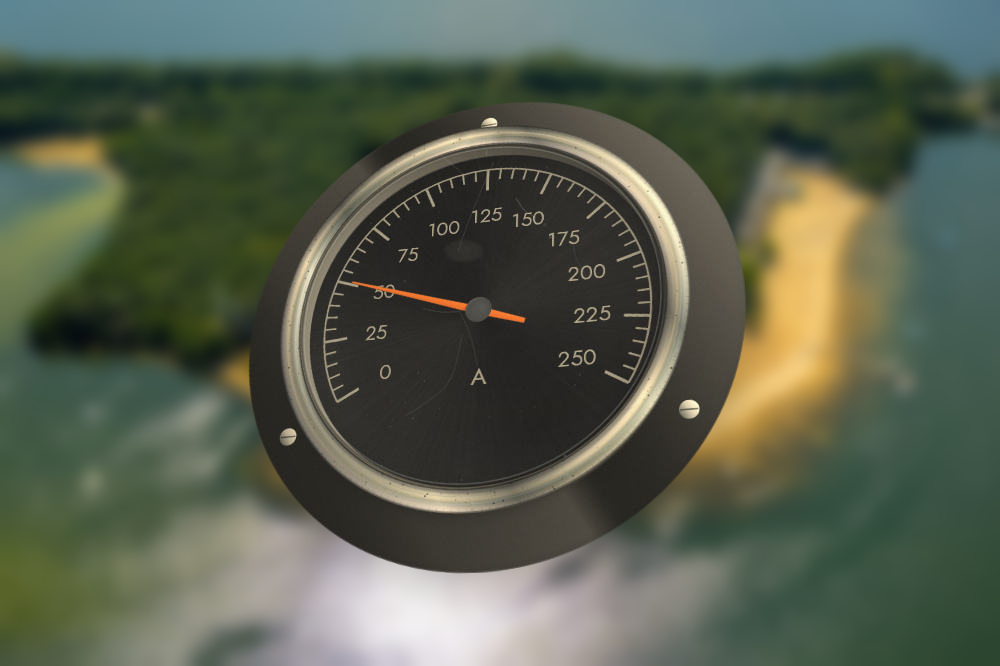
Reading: 50 A
